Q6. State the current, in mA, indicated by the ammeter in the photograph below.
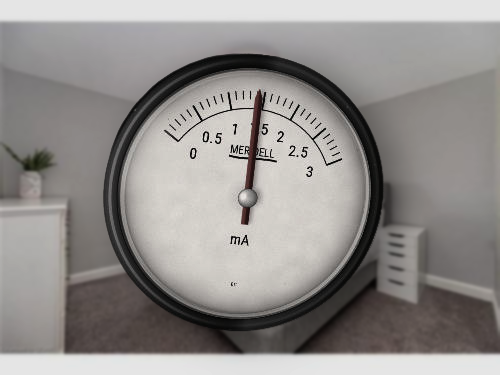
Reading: 1.4 mA
